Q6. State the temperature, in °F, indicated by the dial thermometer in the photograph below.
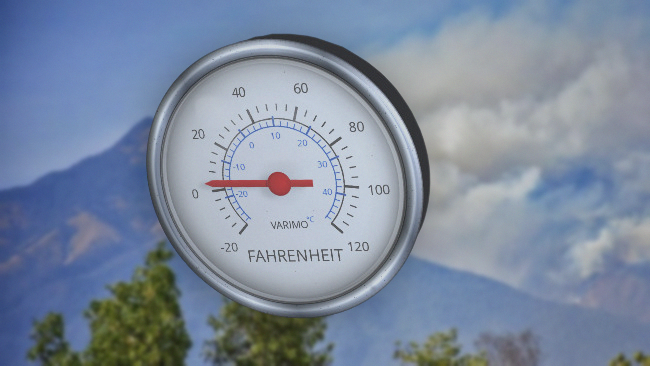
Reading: 4 °F
